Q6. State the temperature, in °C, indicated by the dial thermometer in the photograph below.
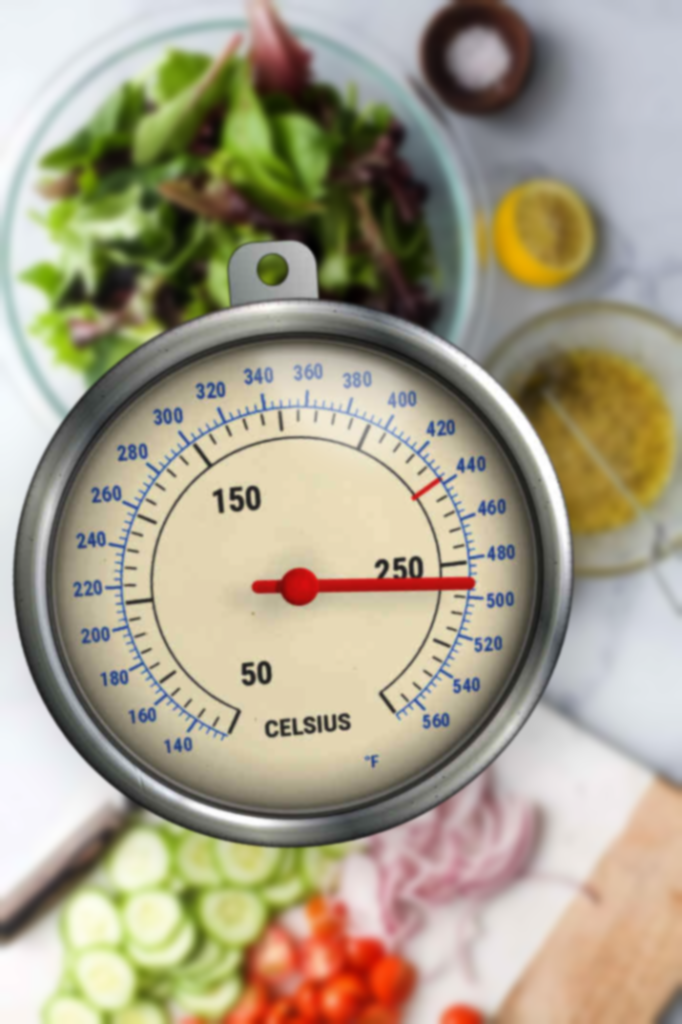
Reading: 255 °C
